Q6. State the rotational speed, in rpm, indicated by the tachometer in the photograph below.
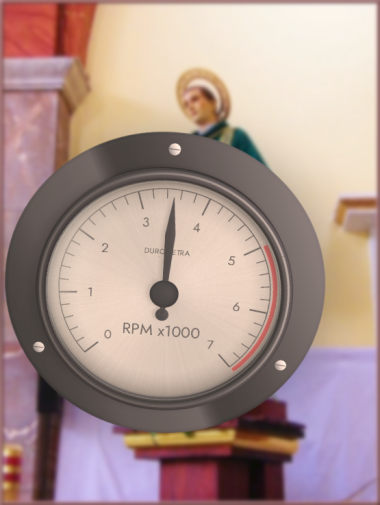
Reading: 3500 rpm
